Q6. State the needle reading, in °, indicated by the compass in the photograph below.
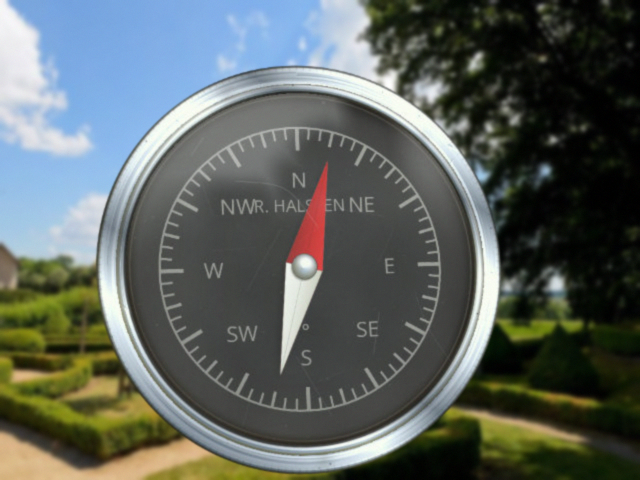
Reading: 15 °
